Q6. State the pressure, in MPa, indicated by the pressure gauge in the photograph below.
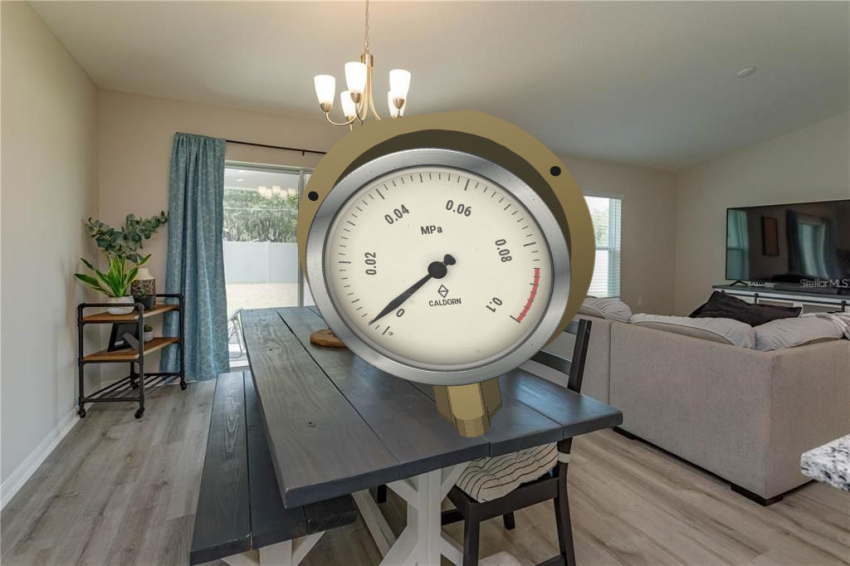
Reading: 0.004 MPa
